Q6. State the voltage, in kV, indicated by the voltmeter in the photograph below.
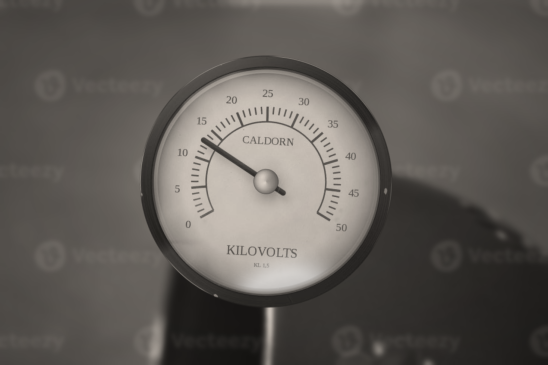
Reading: 13 kV
